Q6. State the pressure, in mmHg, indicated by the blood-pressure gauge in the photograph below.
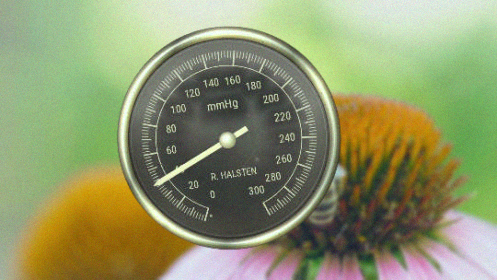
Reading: 40 mmHg
